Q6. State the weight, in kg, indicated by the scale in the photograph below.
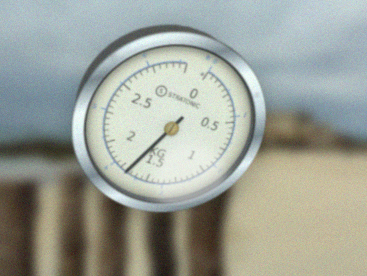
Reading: 1.7 kg
